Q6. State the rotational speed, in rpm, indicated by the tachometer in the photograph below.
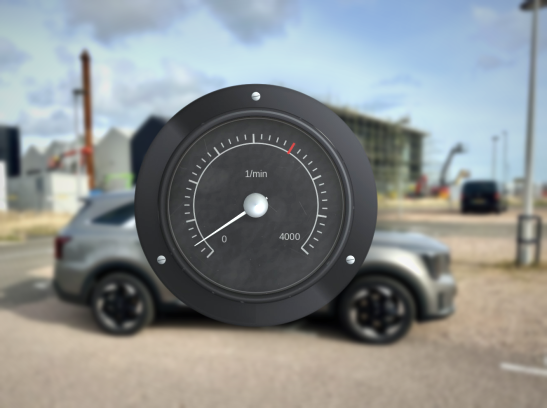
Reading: 200 rpm
